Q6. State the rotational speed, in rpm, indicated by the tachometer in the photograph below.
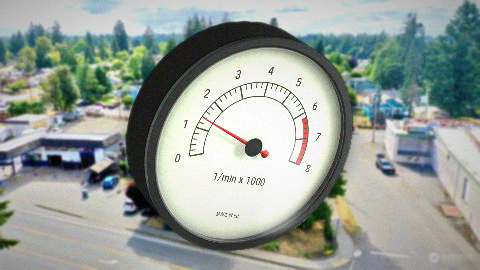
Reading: 1400 rpm
